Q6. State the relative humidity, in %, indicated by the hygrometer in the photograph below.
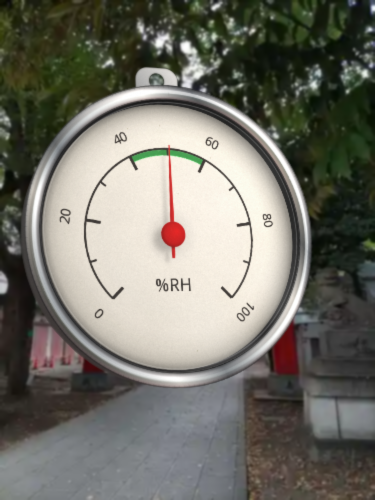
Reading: 50 %
